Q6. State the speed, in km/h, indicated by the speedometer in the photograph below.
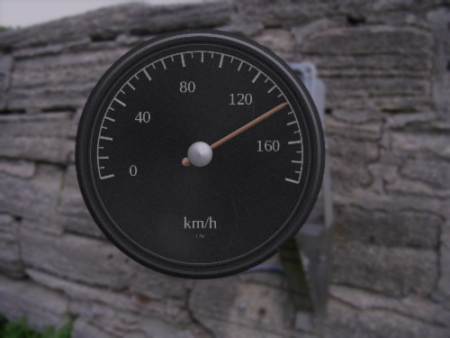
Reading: 140 km/h
